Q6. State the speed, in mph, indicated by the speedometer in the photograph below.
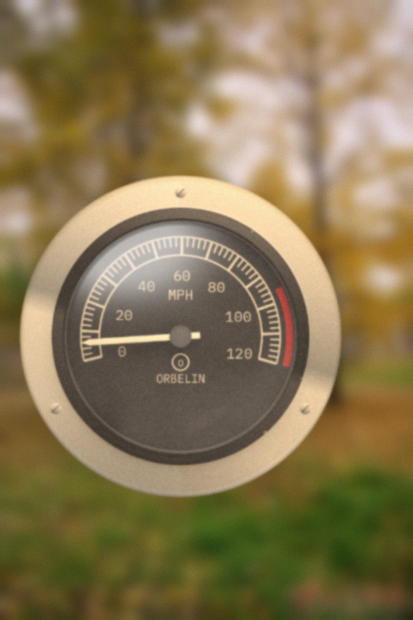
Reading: 6 mph
